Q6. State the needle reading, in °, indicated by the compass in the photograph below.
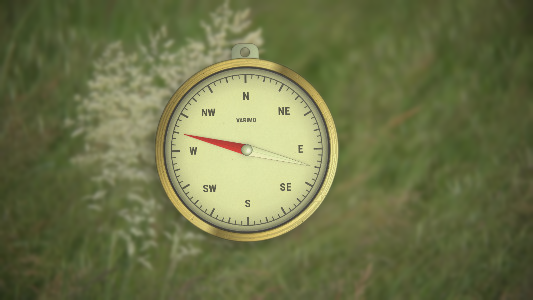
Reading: 285 °
